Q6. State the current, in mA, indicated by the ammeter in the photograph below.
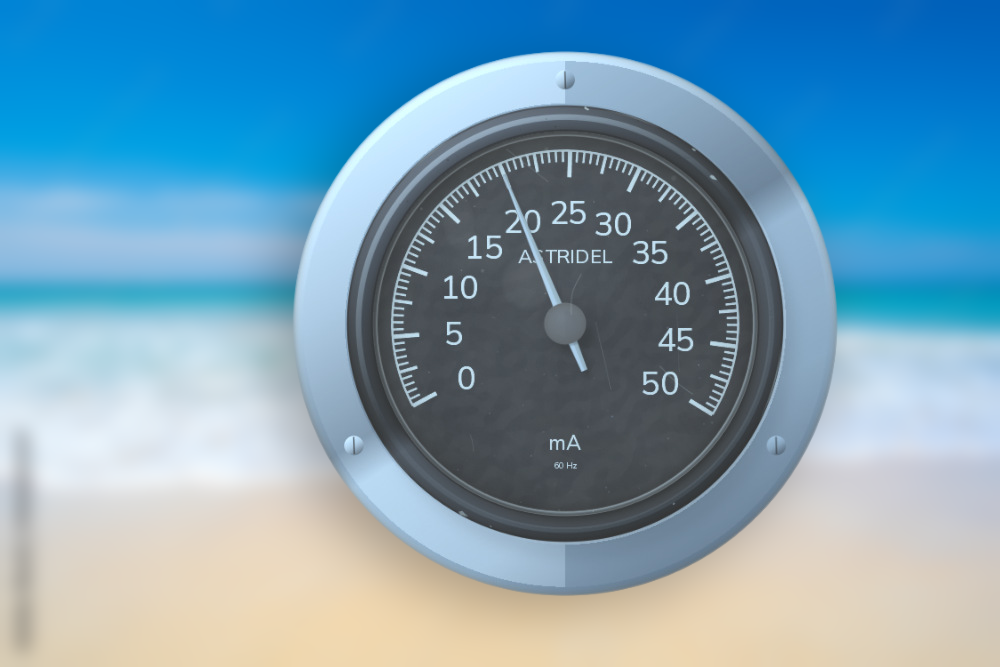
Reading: 20 mA
